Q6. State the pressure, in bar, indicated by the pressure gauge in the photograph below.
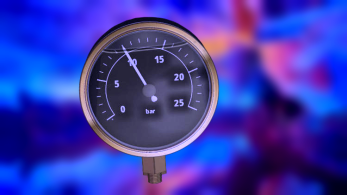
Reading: 10 bar
